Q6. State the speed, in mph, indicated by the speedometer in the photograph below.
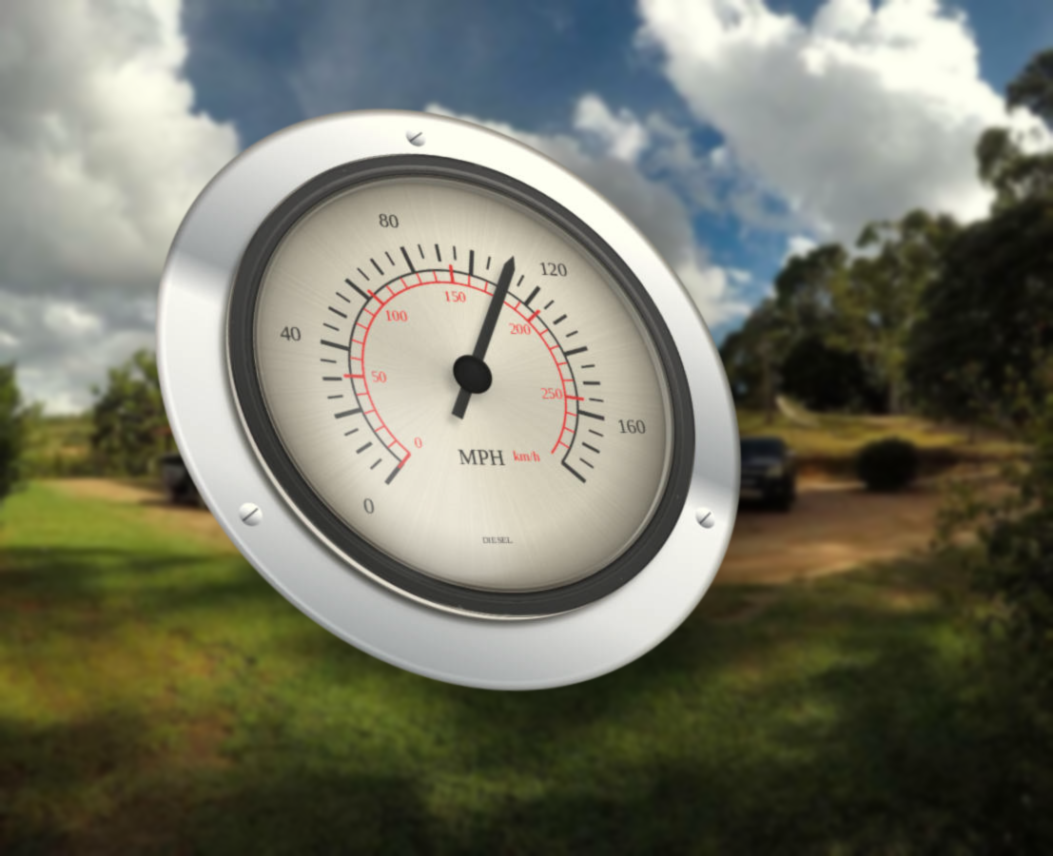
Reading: 110 mph
